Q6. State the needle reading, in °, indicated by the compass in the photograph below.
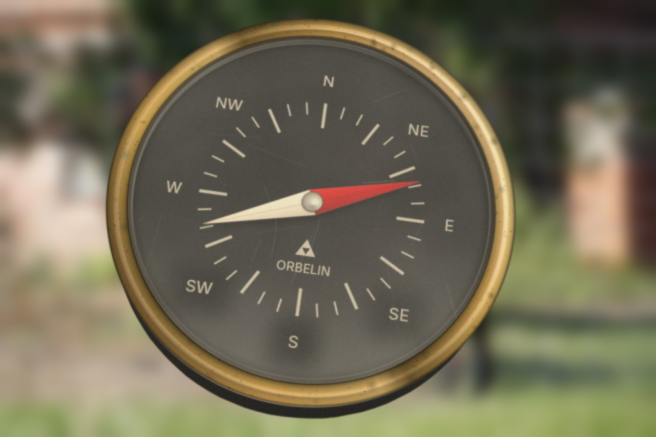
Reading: 70 °
